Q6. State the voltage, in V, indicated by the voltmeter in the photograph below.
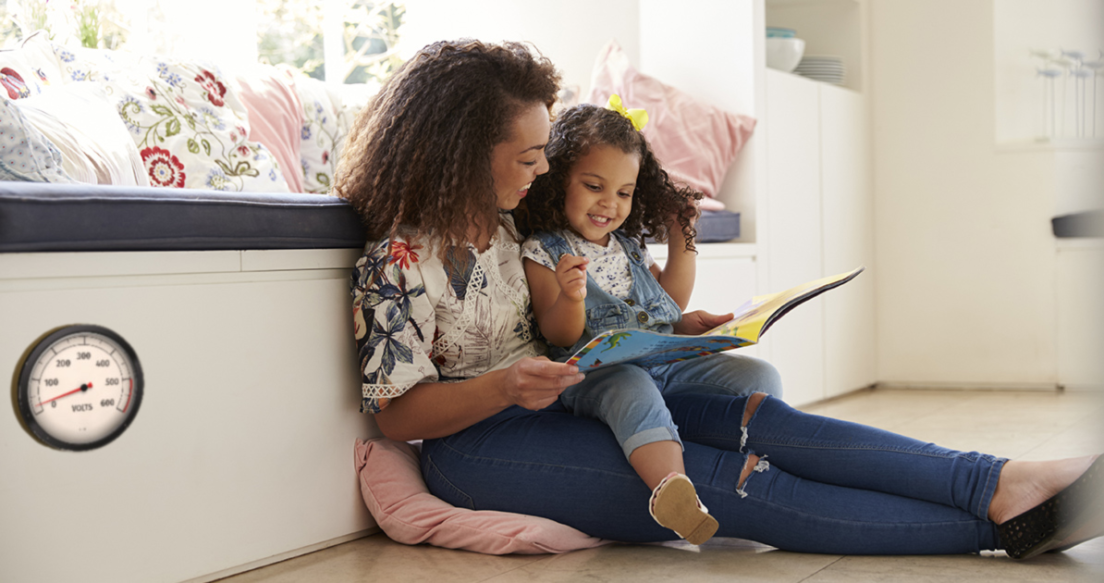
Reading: 25 V
